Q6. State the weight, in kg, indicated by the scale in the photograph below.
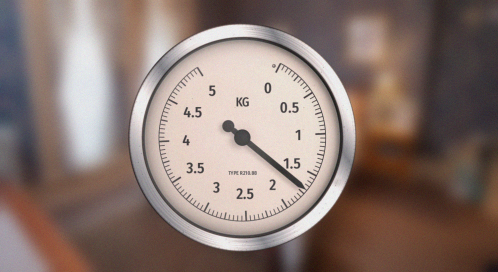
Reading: 1.7 kg
